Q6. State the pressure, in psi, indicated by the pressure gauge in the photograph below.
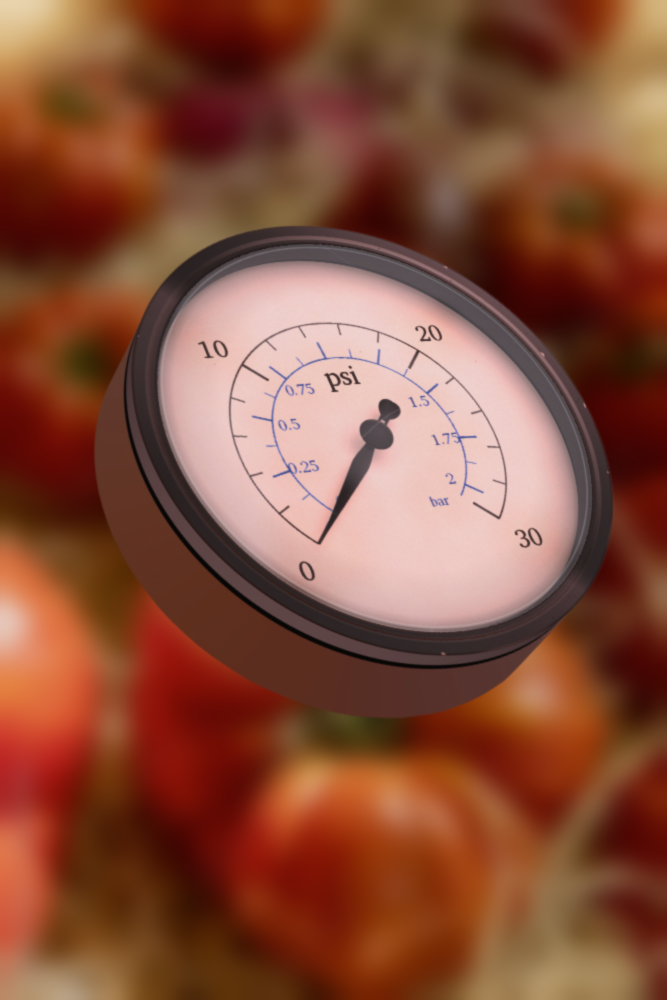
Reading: 0 psi
